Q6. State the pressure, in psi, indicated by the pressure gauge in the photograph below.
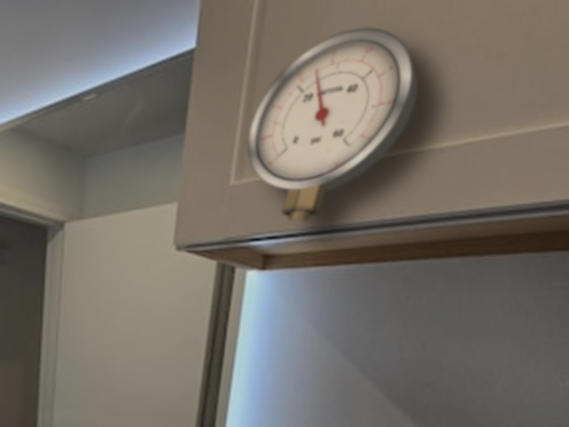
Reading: 25 psi
